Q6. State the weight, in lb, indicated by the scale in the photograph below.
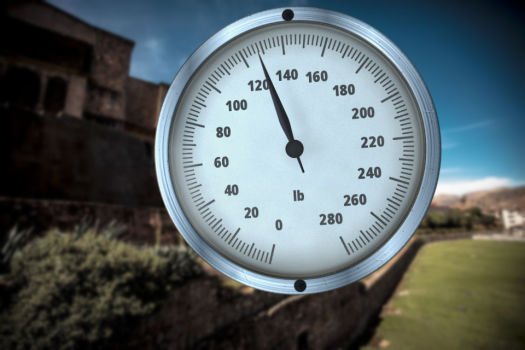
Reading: 128 lb
